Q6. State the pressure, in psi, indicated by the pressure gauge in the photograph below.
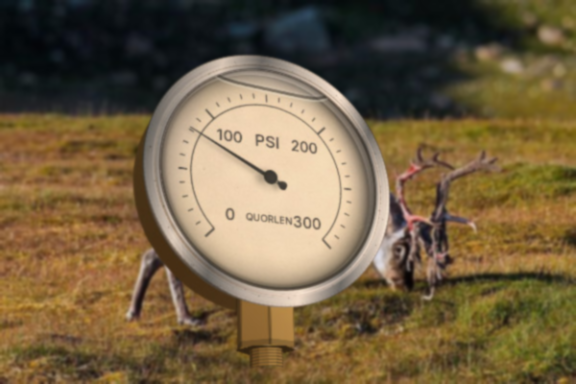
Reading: 80 psi
